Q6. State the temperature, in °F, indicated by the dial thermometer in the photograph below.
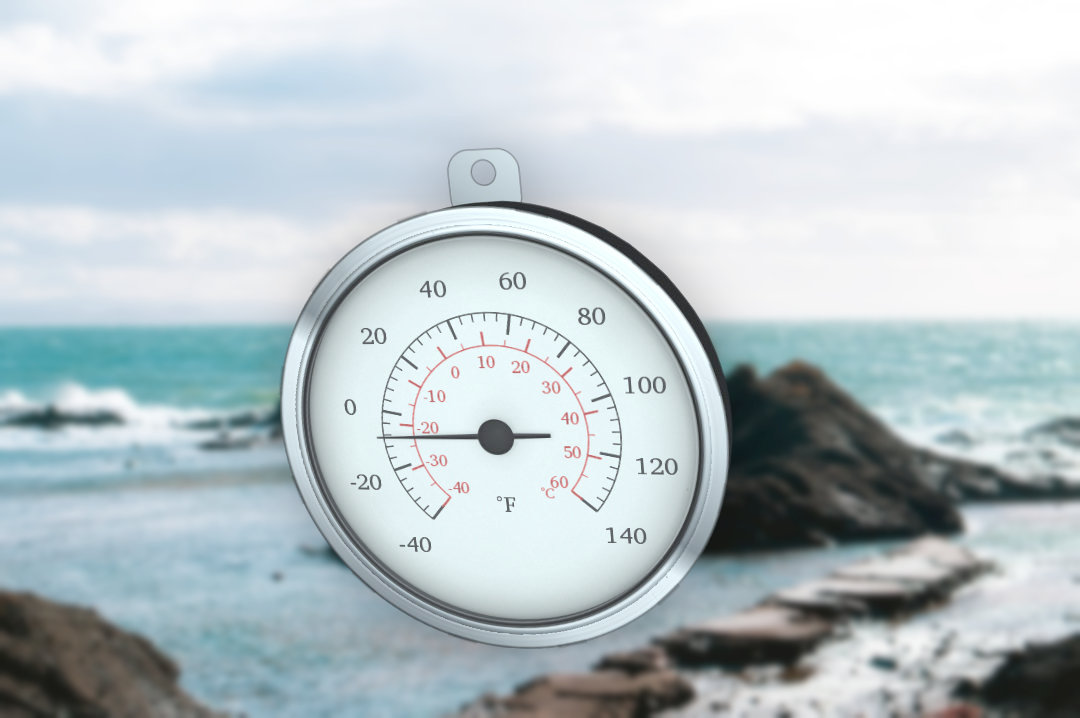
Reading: -8 °F
